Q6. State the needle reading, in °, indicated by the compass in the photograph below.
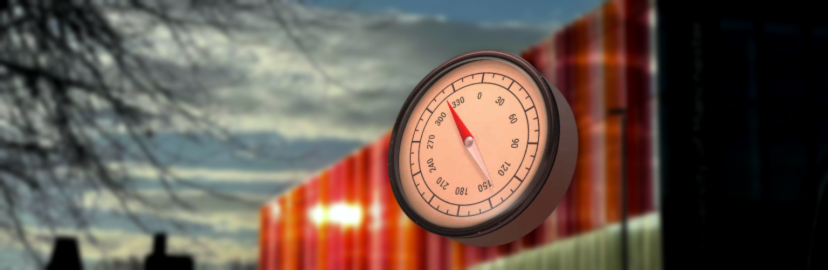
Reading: 320 °
